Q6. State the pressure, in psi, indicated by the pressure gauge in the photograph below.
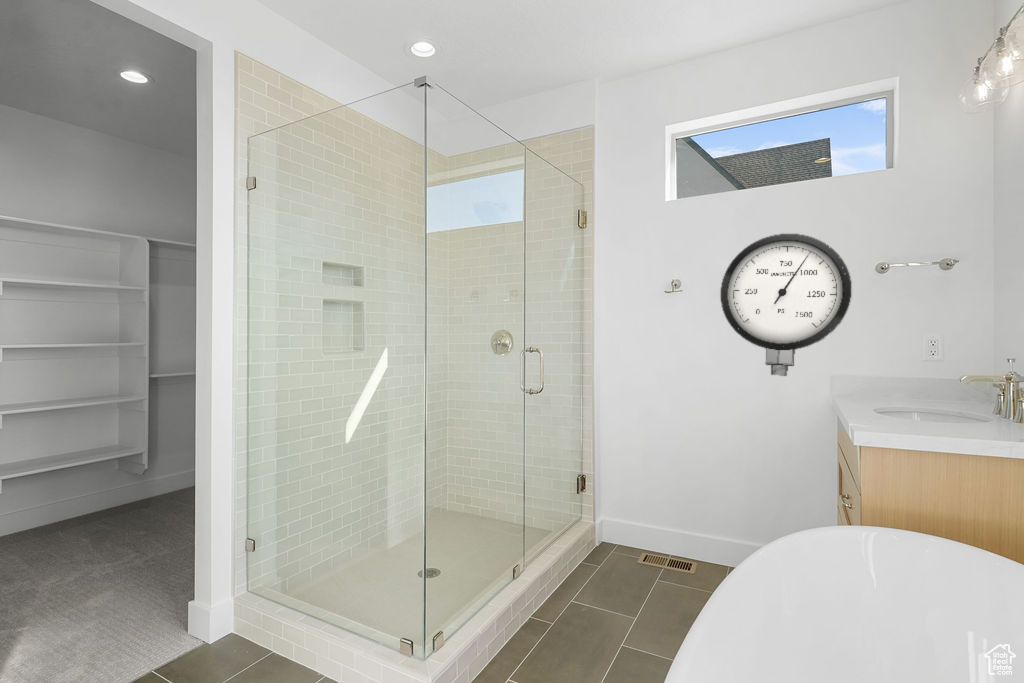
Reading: 900 psi
